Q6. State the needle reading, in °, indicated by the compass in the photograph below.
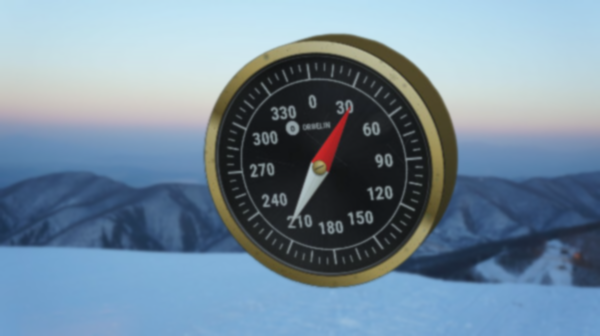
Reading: 35 °
